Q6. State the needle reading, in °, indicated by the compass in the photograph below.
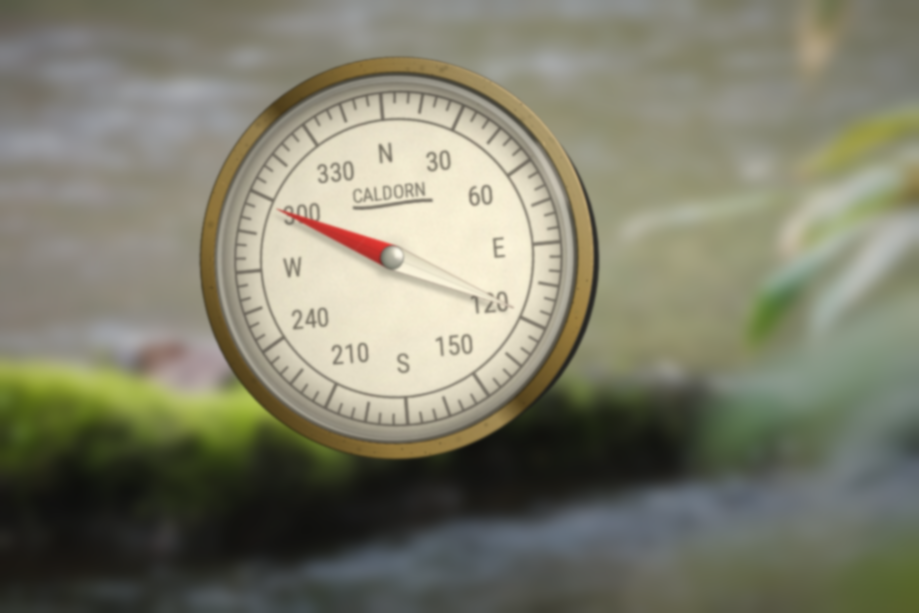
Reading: 297.5 °
